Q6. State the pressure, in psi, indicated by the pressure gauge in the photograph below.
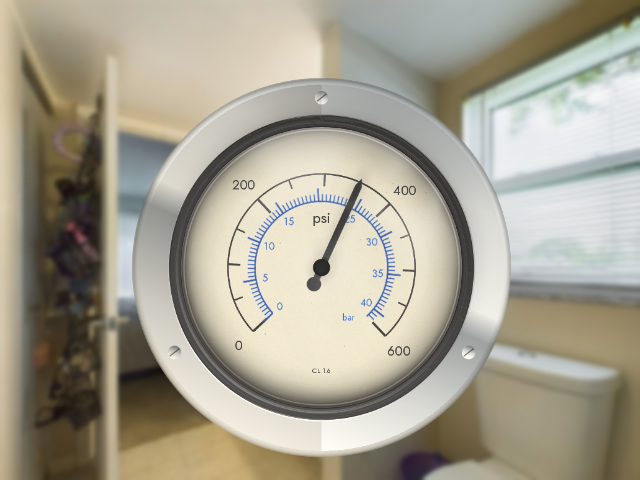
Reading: 350 psi
